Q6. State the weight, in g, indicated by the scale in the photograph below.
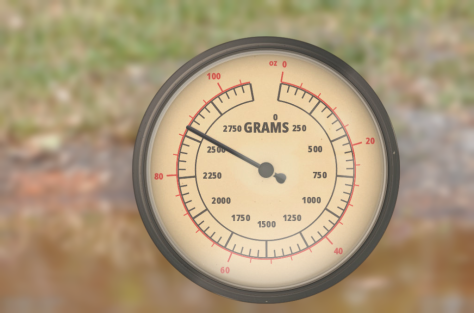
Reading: 2550 g
